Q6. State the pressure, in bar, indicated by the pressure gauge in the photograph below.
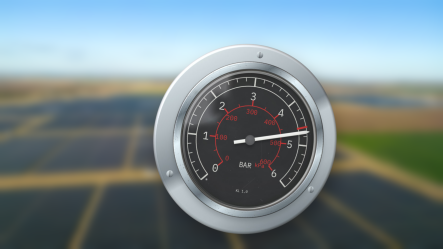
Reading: 4.7 bar
